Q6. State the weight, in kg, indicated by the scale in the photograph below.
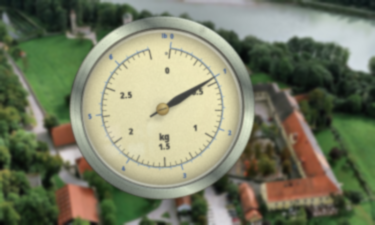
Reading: 0.45 kg
